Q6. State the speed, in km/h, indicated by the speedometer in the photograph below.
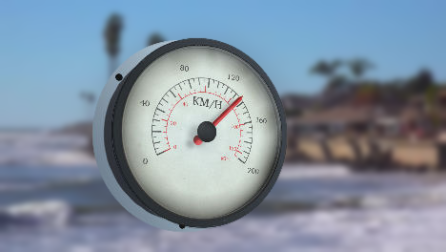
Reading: 135 km/h
